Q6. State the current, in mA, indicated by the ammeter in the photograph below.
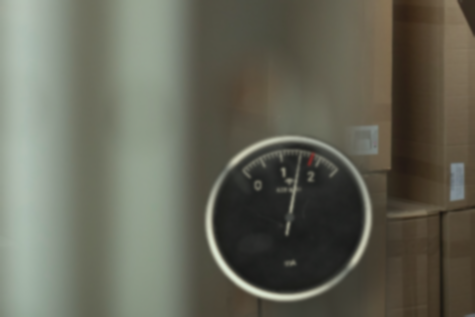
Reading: 1.5 mA
